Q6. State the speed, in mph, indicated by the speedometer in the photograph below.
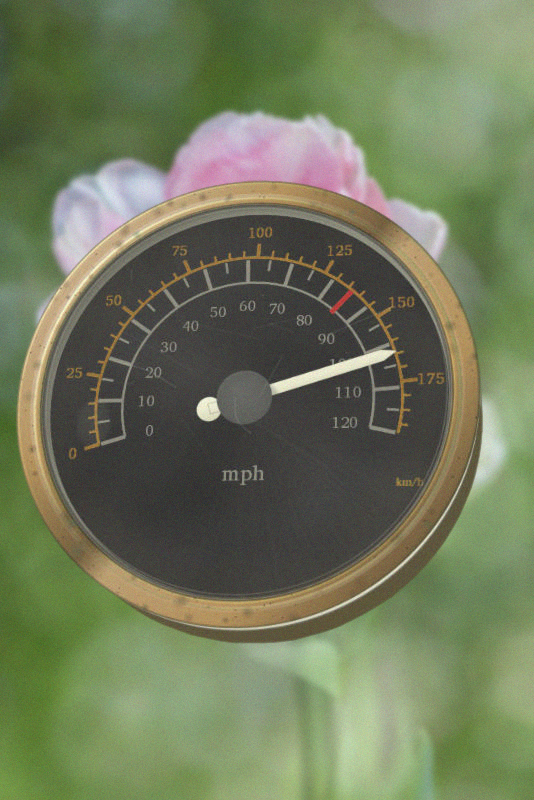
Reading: 102.5 mph
